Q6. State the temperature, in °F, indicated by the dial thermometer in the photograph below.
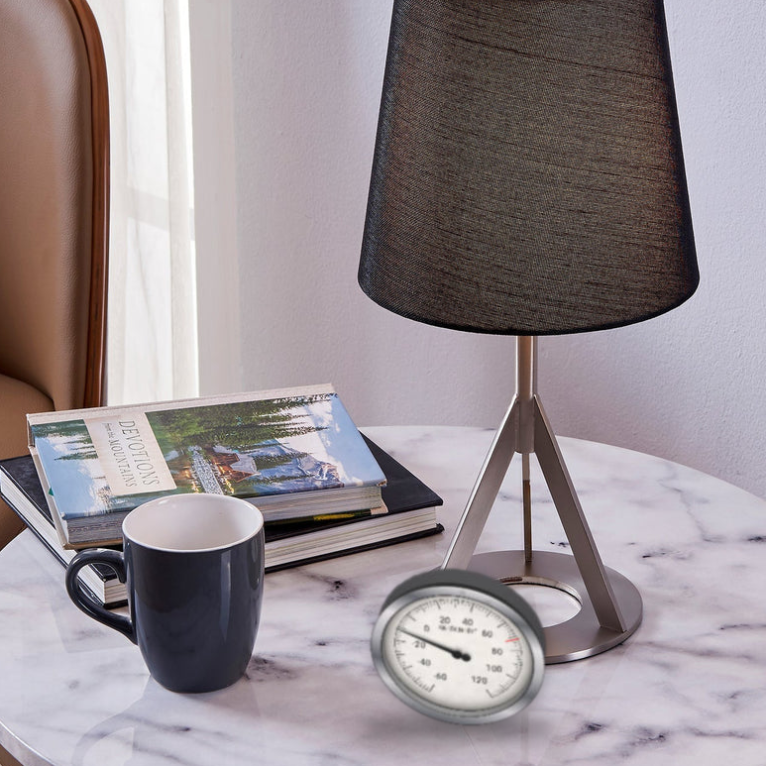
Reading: -10 °F
